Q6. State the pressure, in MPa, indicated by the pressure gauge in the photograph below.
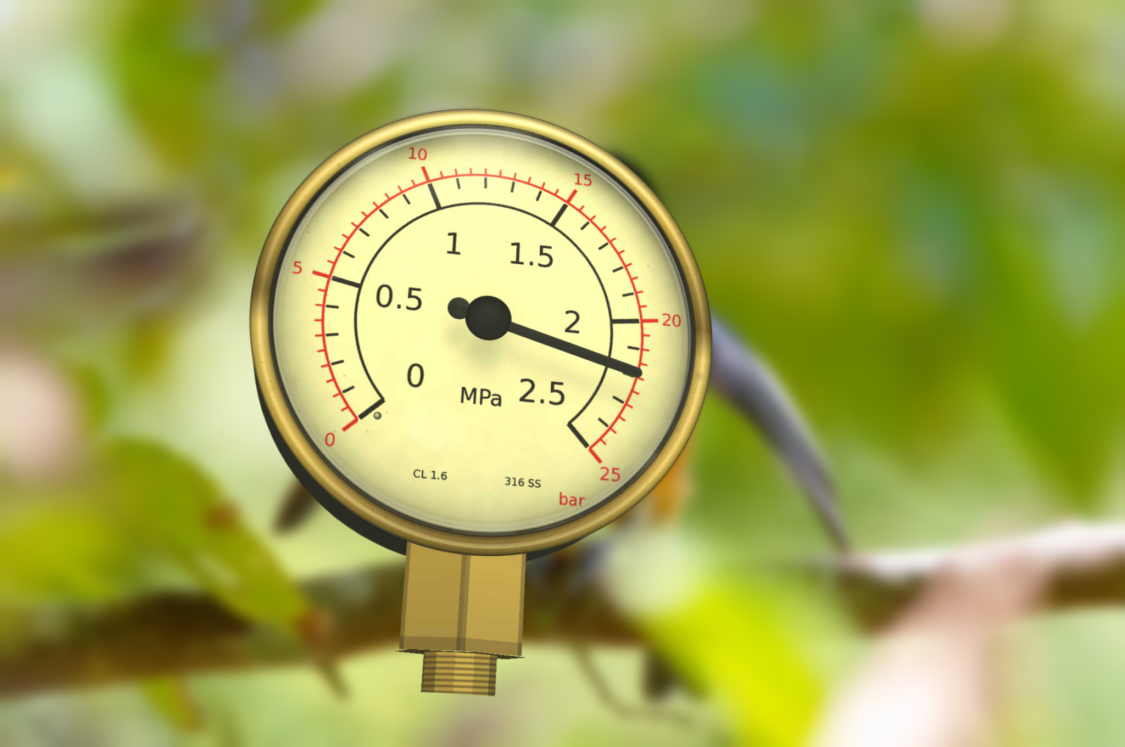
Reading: 2.2 MPa
